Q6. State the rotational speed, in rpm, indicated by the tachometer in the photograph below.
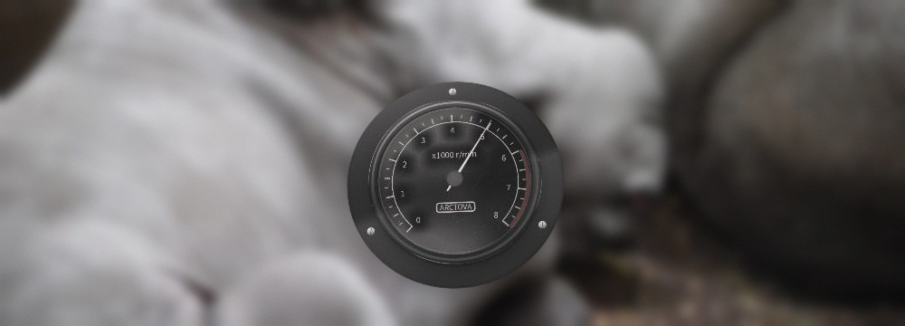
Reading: 5000 rpm
